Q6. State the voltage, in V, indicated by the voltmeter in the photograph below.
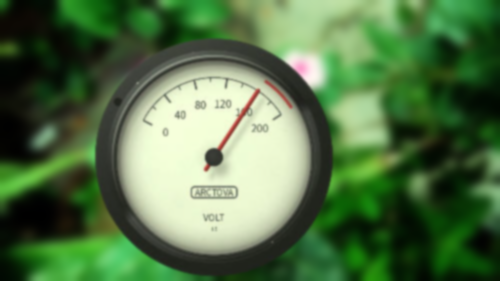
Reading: 160 V
